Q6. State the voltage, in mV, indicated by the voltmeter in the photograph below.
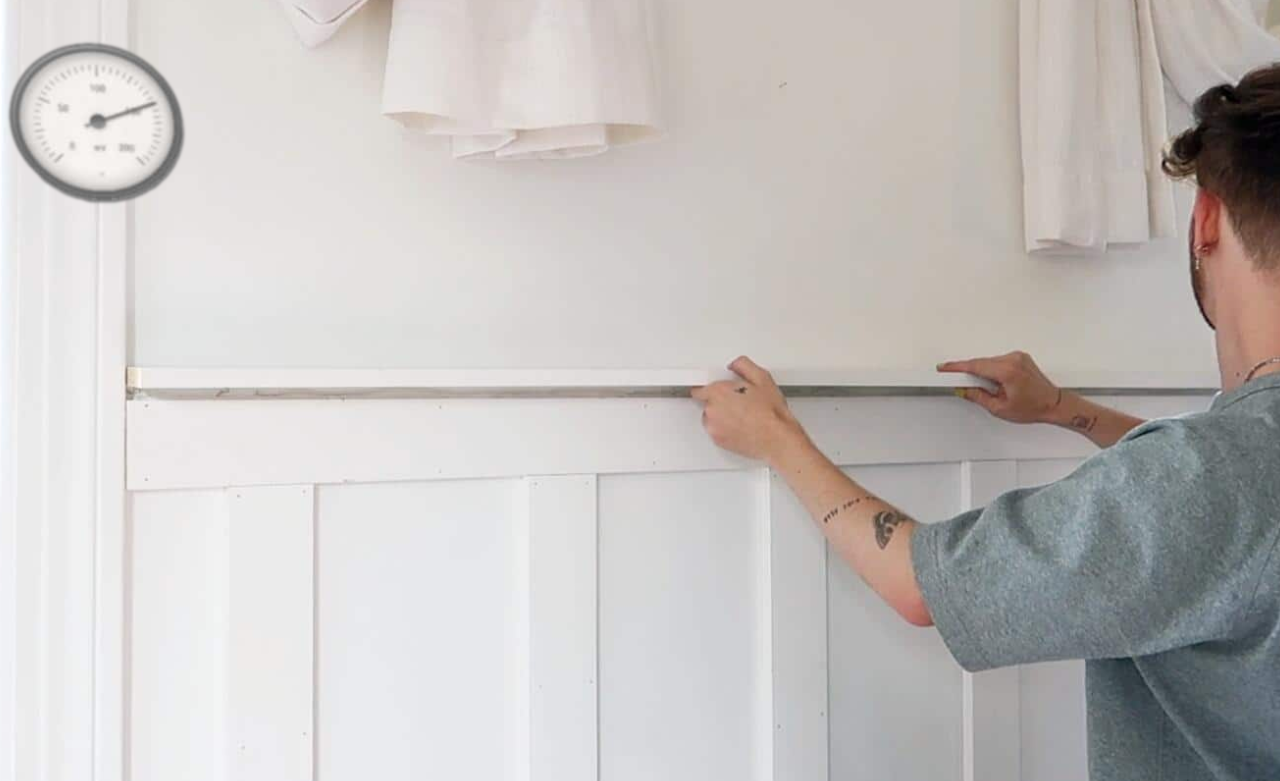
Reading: 150 mV
